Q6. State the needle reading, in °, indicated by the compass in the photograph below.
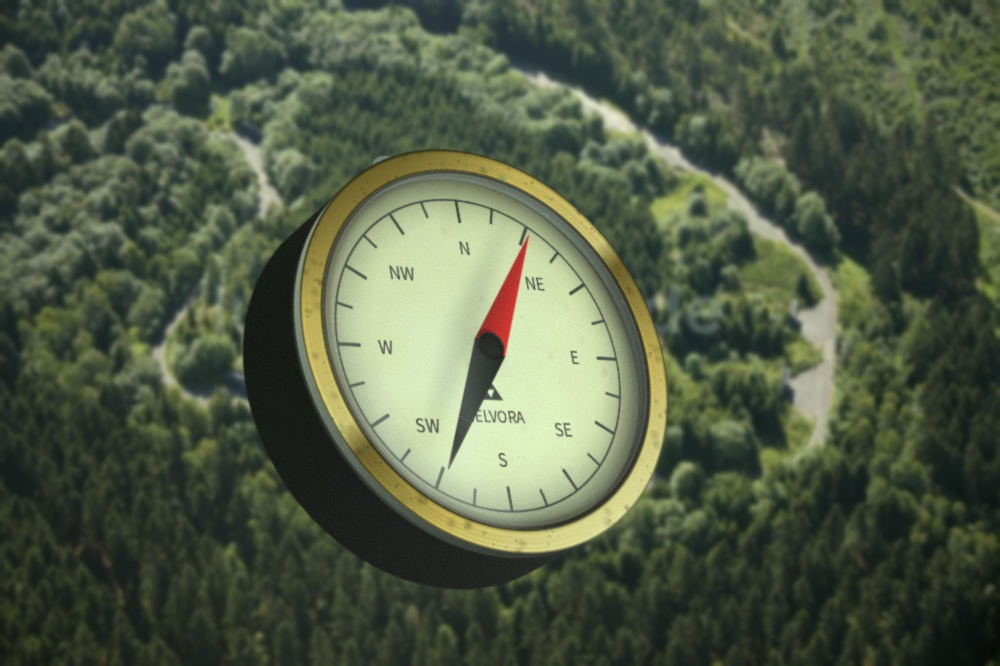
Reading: 30 °
